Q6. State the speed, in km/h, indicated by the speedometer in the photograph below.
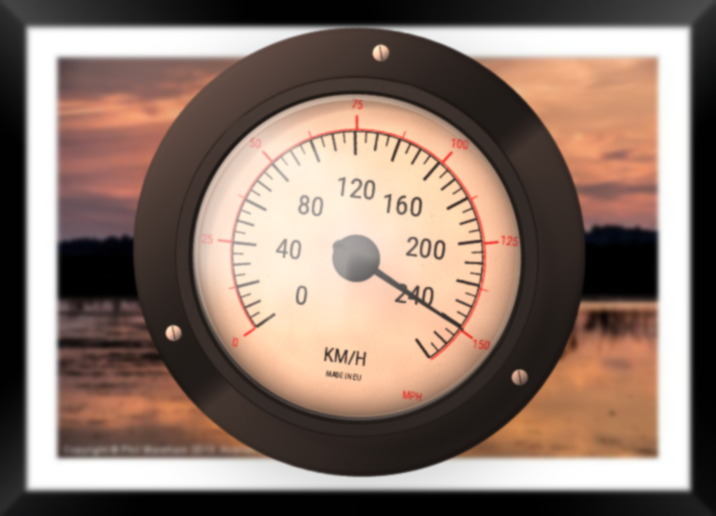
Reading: 240 km/h
